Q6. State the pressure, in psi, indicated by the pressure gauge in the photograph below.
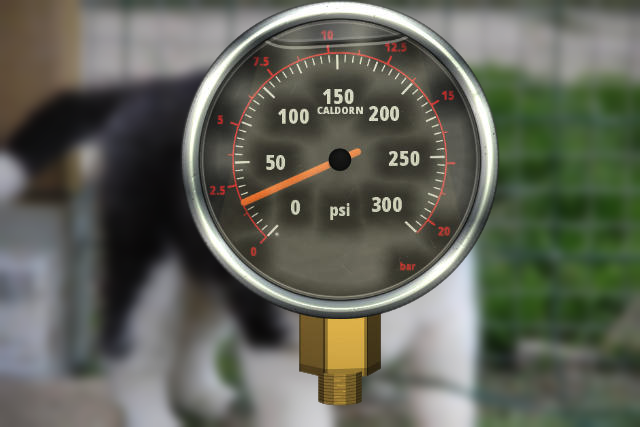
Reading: 25 psi
